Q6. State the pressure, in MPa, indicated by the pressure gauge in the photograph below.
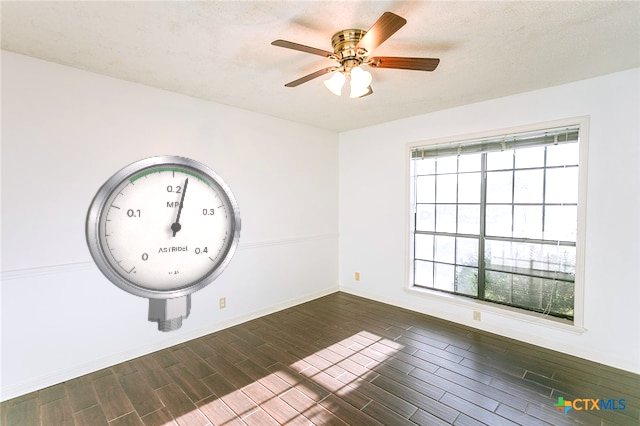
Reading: 0.22 MPa
